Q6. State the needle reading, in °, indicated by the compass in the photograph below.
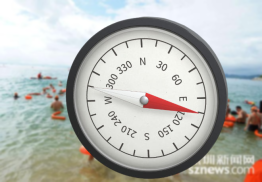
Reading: 105 °
